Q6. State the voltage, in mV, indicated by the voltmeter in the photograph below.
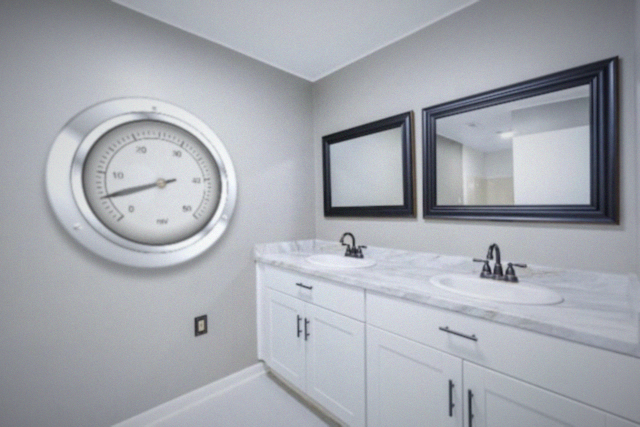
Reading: 5 mV
